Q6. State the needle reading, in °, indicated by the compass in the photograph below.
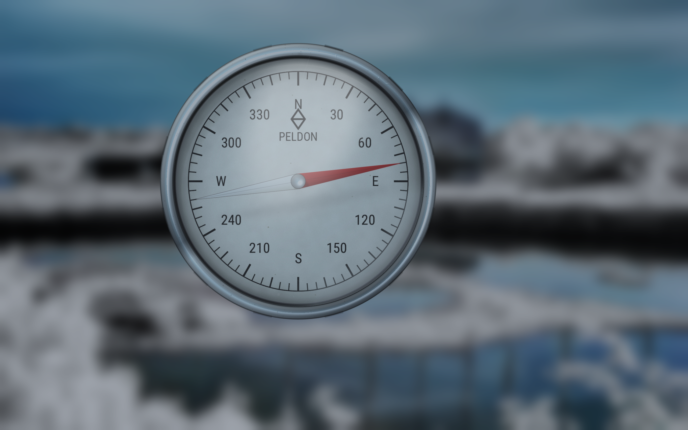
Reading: 80 °
